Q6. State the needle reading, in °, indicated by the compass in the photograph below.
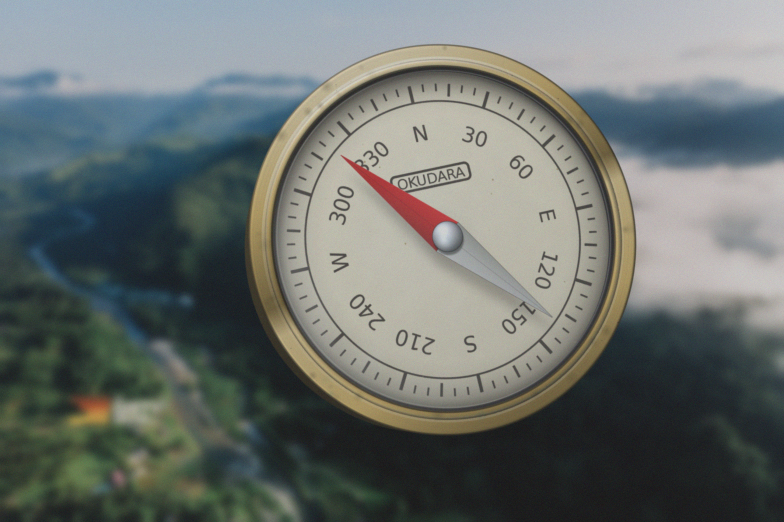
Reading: 320 °
